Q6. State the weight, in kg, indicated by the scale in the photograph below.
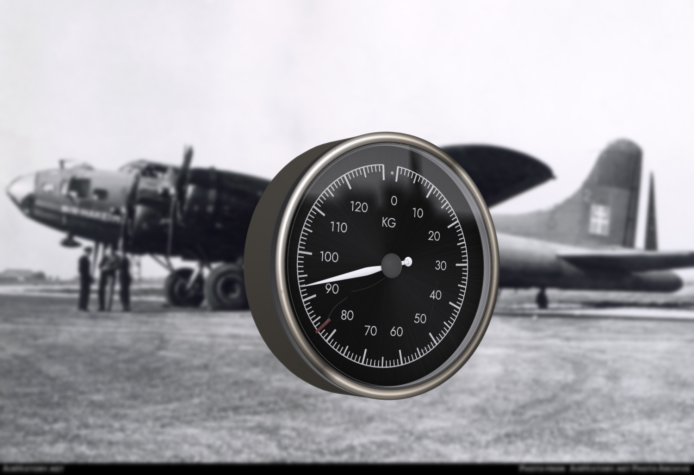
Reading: 93 kg
